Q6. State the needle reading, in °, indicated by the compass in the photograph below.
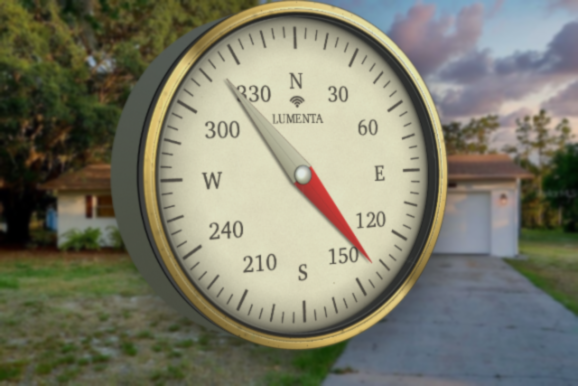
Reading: 140 °
